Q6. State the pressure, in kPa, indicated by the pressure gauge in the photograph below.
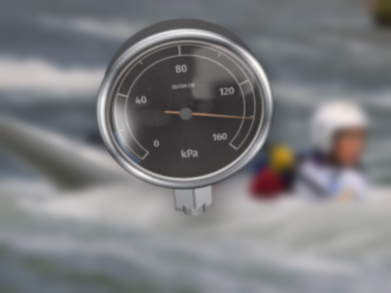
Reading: 140 kPa
